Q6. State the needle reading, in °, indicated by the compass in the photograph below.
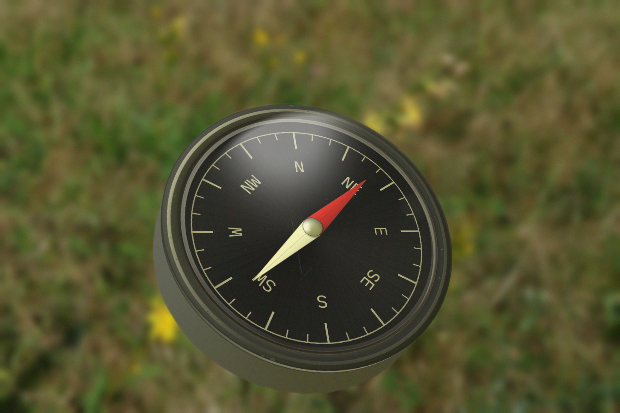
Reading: 50 °
